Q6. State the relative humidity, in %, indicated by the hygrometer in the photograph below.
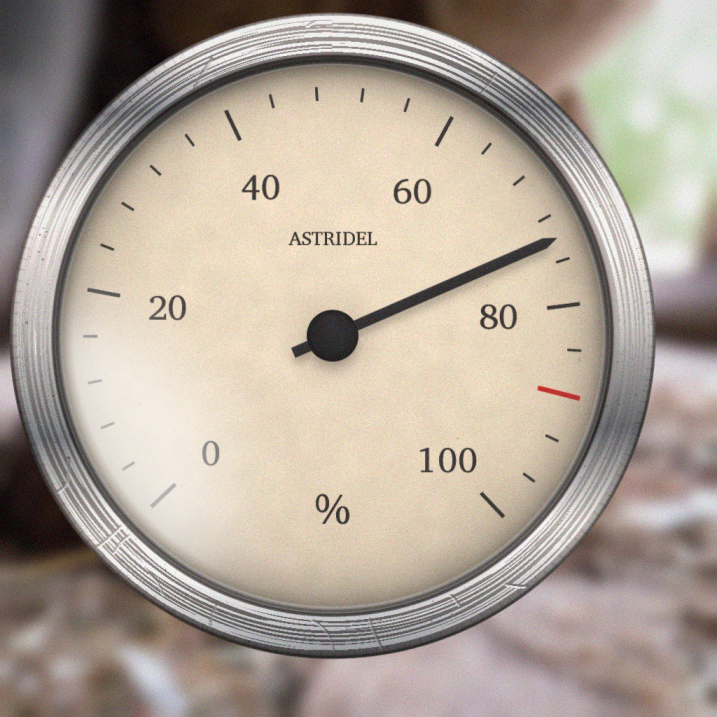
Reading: 74 %
